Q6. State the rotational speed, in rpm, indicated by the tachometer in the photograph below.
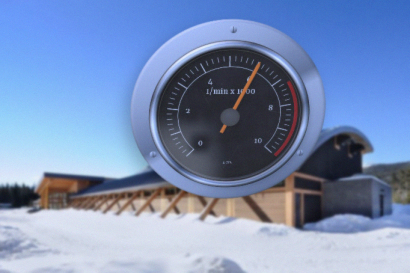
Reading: 6000 rpm
